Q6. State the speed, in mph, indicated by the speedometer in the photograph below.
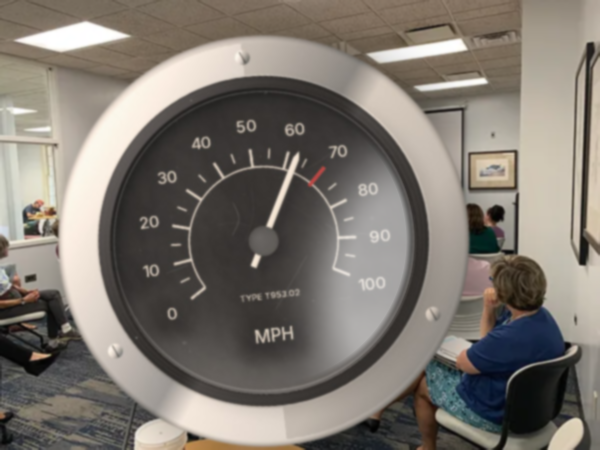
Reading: 62.5 mph
